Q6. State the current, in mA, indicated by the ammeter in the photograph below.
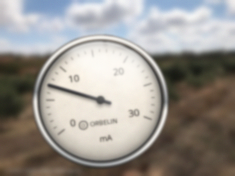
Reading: 7 mA
